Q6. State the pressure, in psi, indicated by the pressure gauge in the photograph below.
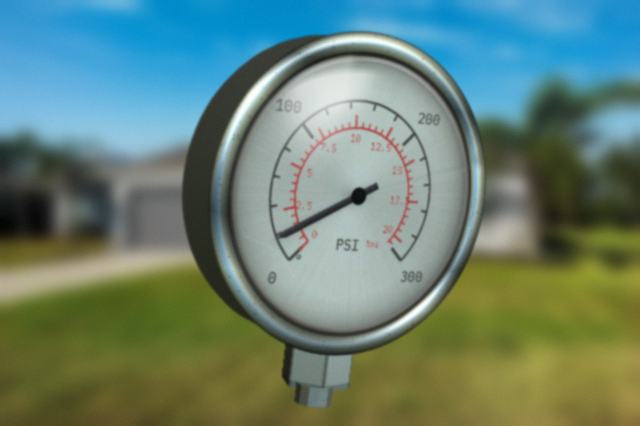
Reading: 20 psi
